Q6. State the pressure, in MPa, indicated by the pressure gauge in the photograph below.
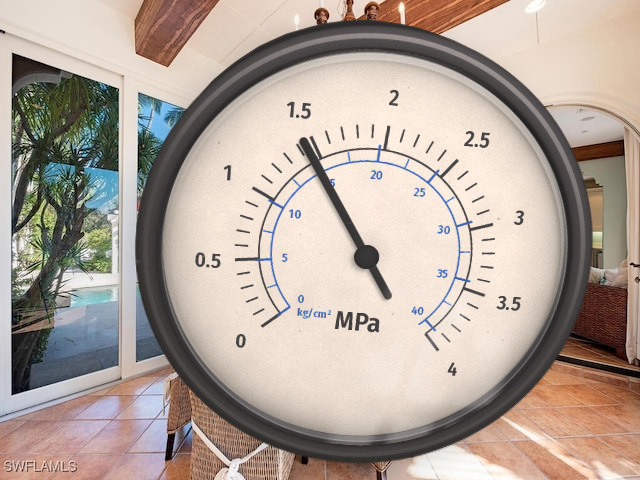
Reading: 1.45 MPa
